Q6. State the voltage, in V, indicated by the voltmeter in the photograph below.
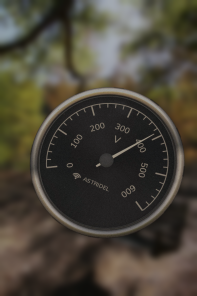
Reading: 390 V
